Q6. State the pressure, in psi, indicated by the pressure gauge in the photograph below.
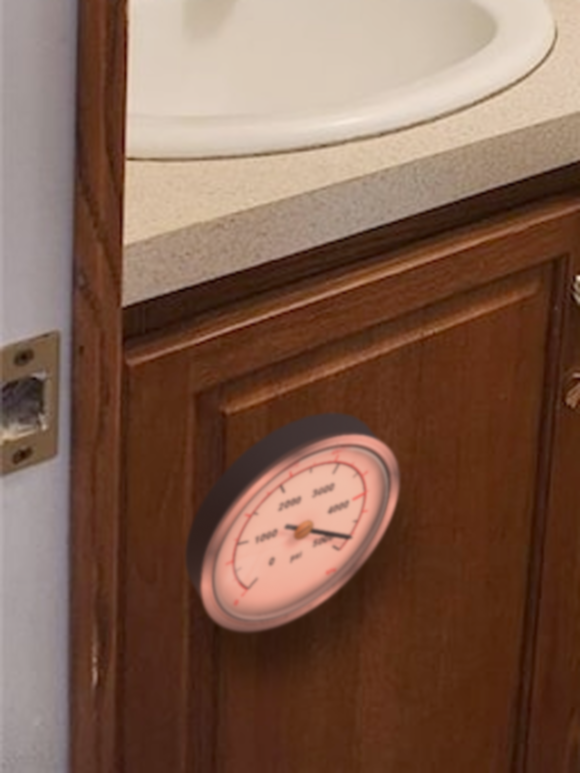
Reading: 4750 psi
